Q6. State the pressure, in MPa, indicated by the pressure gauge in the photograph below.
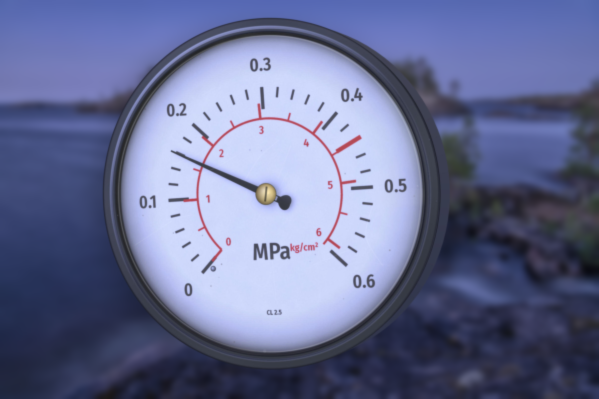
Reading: 0.16 MPa
